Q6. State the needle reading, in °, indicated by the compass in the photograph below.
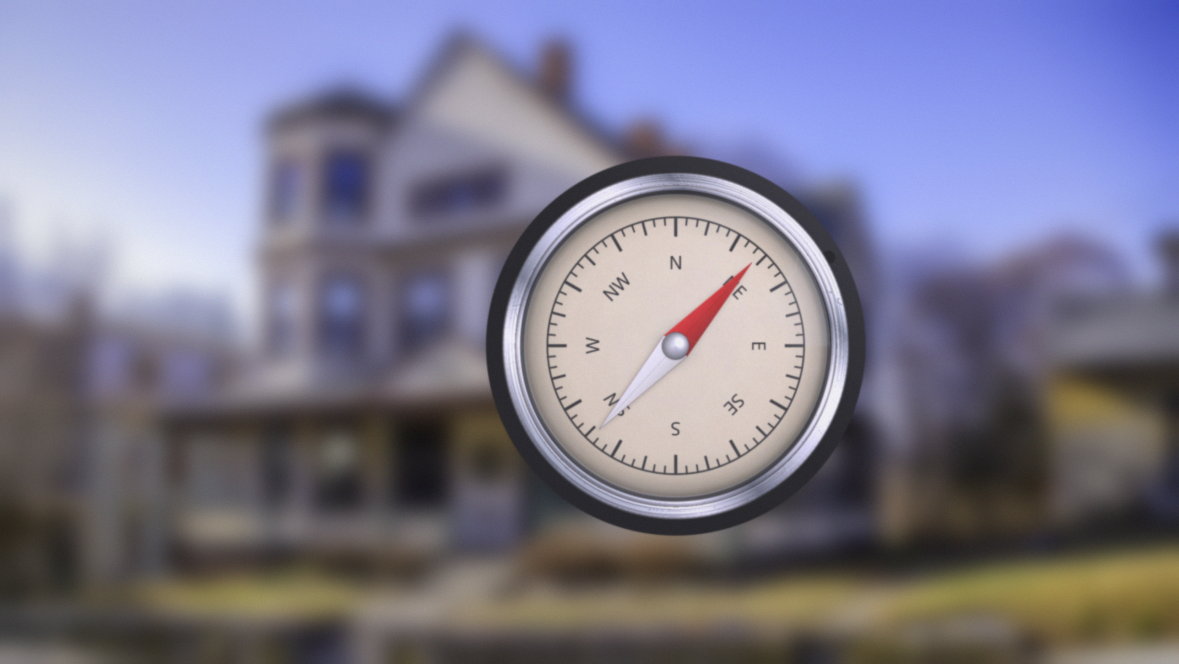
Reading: 42.5 °
